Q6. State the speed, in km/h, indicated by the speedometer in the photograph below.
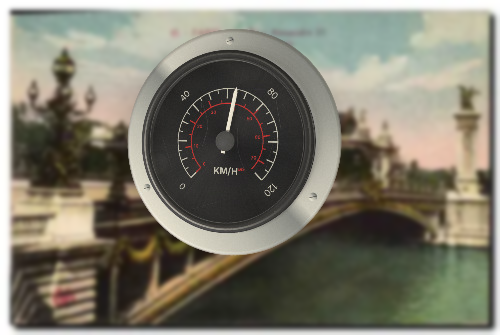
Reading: 65 km/h
